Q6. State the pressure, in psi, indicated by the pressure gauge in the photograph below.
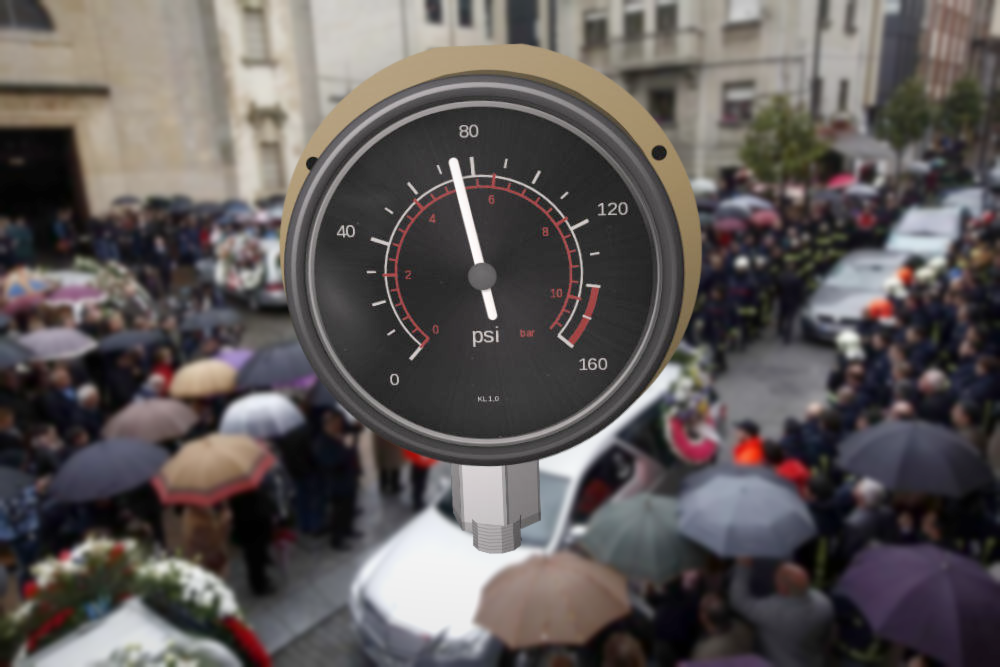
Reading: 75 psi
